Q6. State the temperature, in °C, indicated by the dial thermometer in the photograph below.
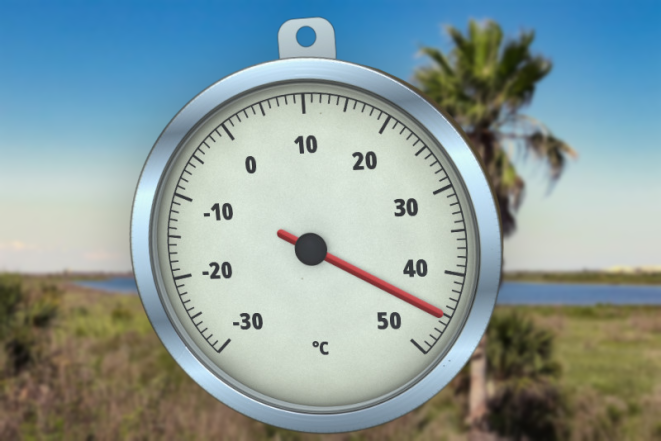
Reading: 45 °C
